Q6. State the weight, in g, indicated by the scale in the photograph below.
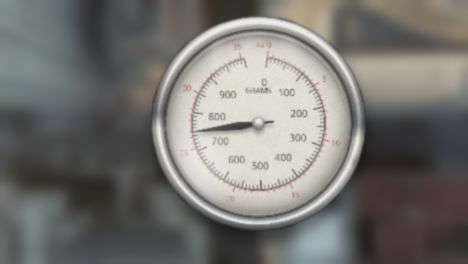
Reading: 750 g
